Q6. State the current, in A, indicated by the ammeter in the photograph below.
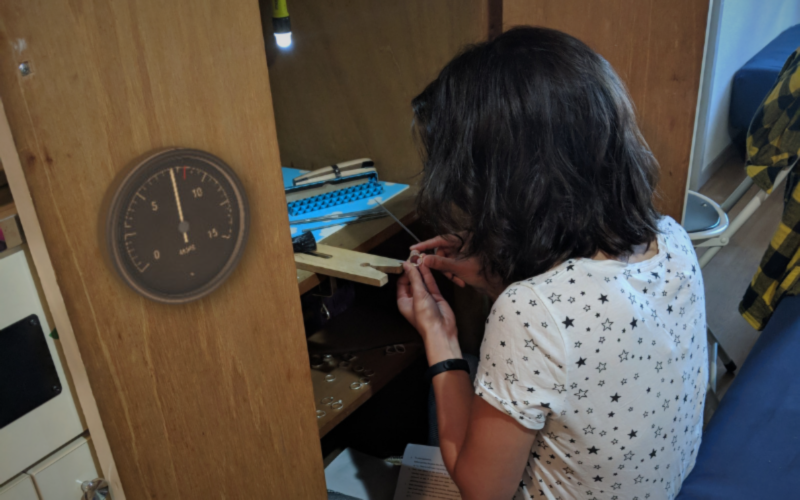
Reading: 7.5 A
